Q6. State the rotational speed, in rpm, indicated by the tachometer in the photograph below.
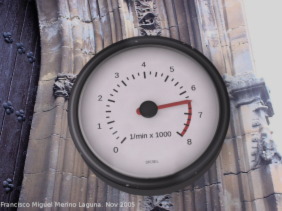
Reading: 6500 rpm
